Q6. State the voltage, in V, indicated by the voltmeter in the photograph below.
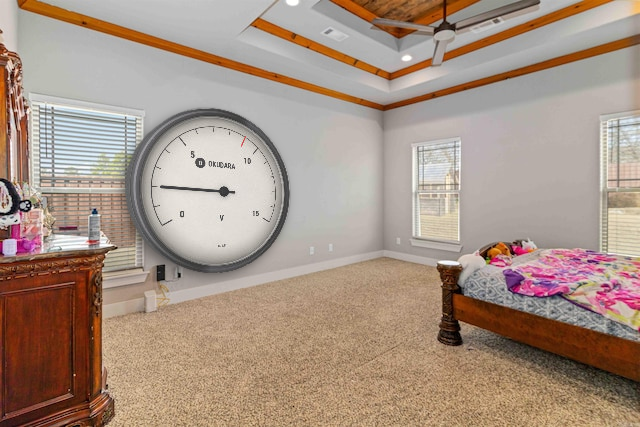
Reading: 2 V
